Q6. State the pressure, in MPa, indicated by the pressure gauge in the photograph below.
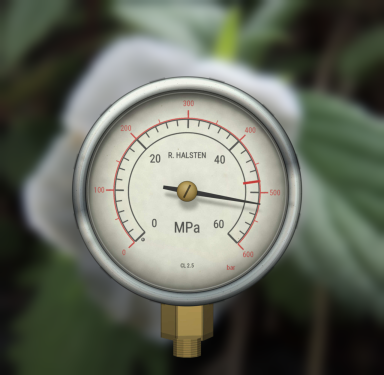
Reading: 52 MPa
